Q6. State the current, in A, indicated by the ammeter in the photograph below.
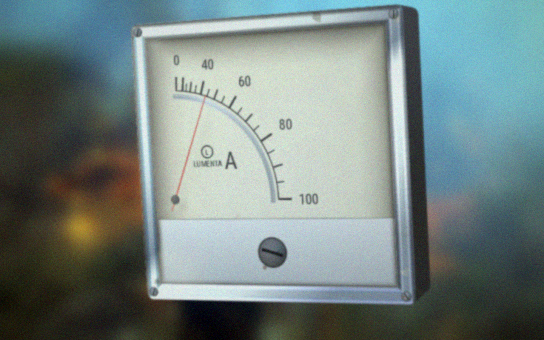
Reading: 45 A
